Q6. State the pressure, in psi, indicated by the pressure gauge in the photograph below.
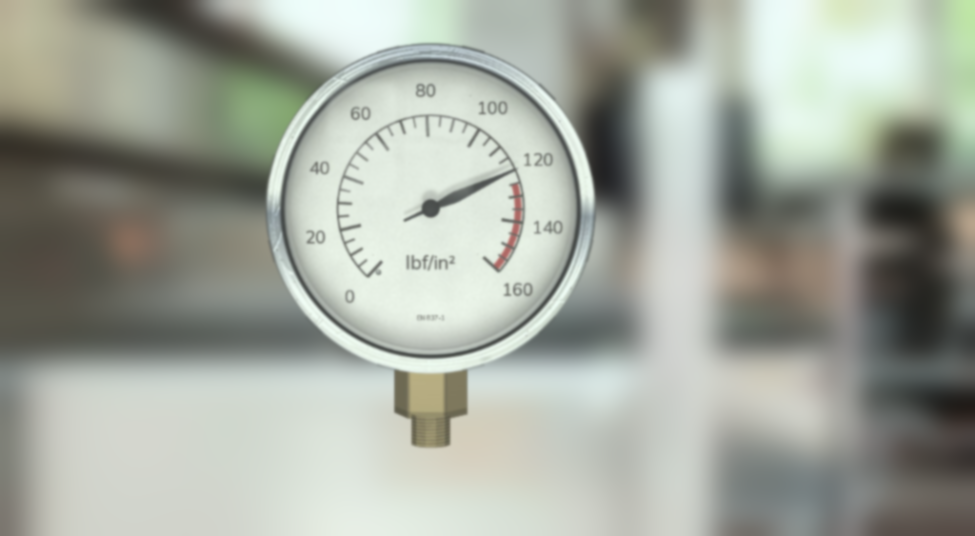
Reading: 120 psi
